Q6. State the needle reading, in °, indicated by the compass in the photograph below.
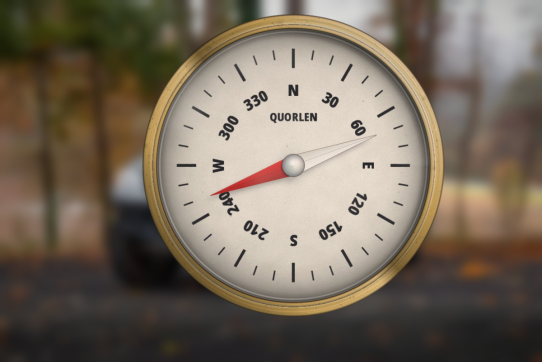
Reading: 250 °
